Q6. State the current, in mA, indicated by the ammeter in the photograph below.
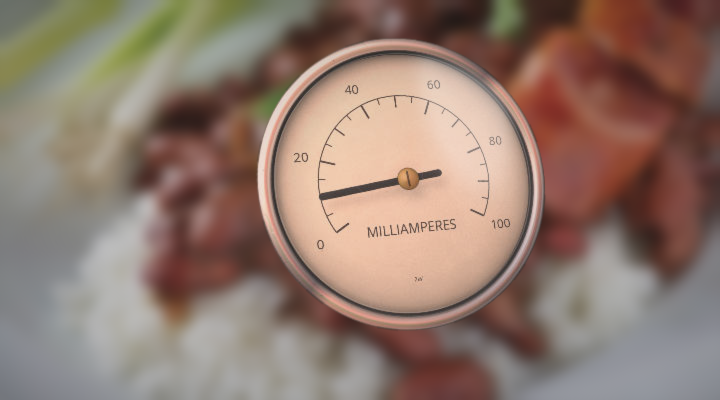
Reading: 10 mA
